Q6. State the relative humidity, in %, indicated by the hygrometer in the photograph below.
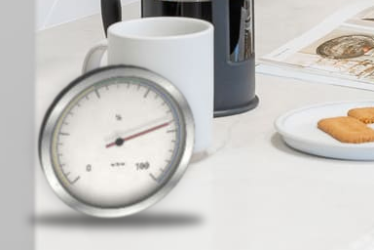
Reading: 76 %
